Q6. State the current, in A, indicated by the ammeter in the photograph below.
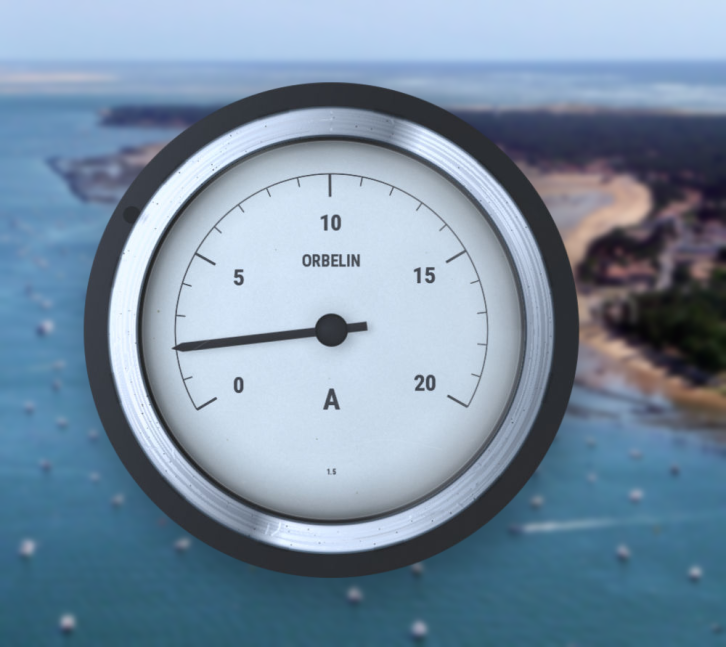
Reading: 2 A
